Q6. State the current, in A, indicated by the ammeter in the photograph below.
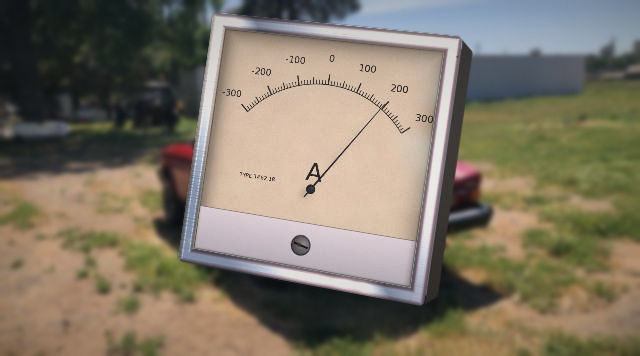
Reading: 200 A
